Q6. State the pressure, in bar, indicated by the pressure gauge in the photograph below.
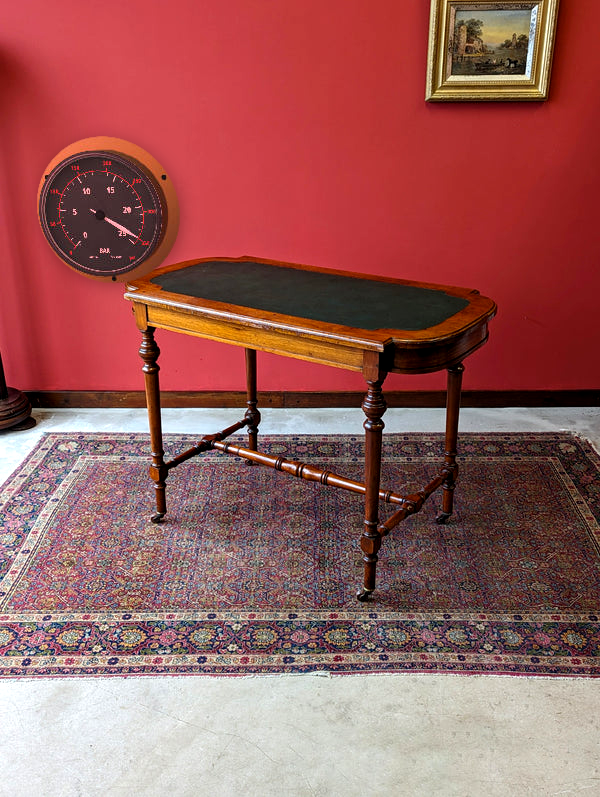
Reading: 24 bar
